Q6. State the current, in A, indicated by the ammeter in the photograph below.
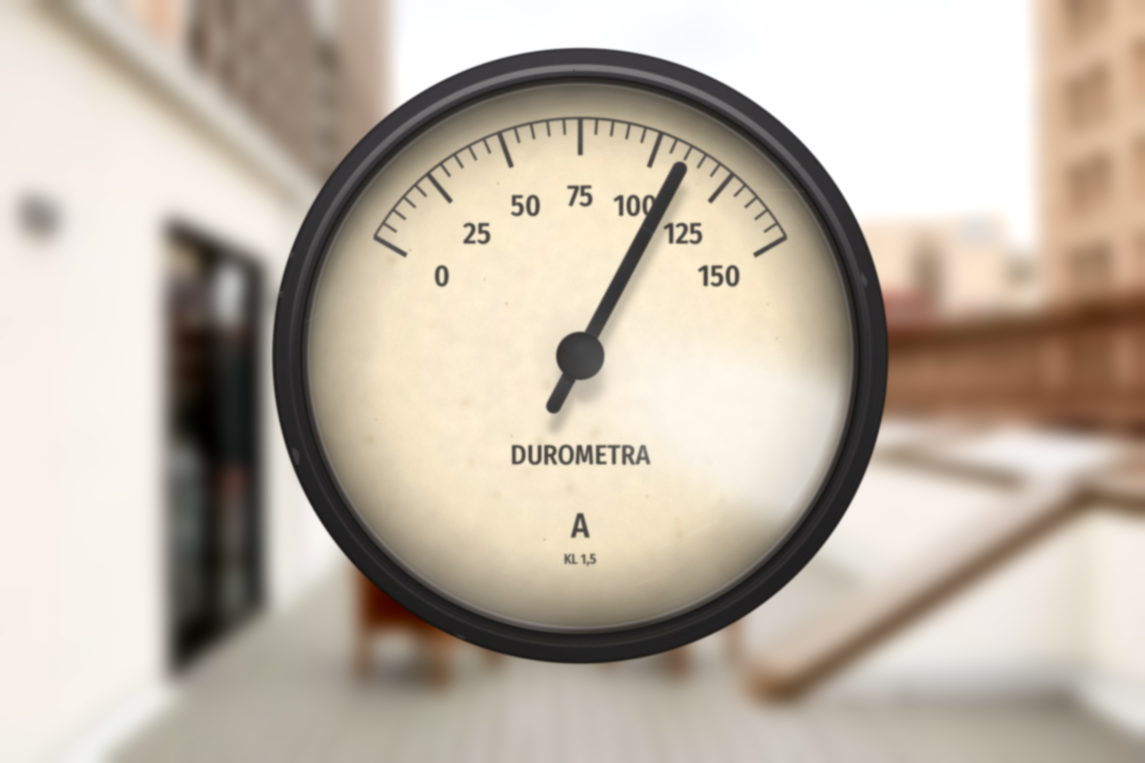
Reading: 110 A
